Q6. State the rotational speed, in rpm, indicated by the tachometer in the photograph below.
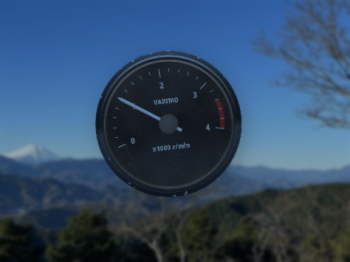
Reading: 1000 rpm
